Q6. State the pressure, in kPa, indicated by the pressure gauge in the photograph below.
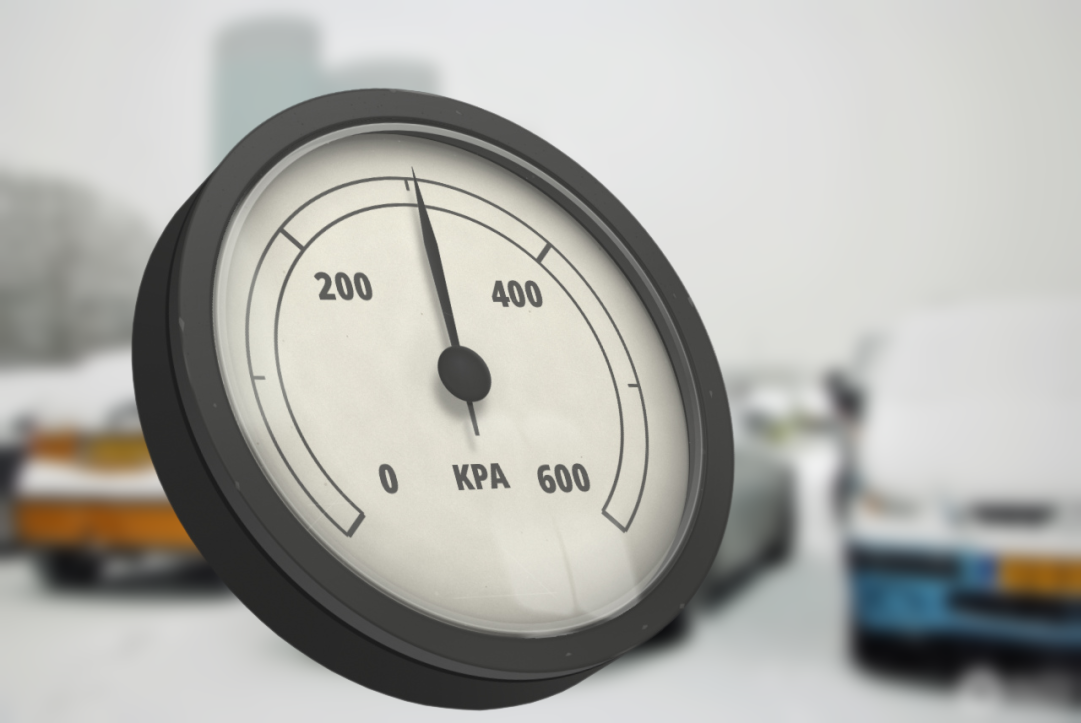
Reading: 300 kPa
